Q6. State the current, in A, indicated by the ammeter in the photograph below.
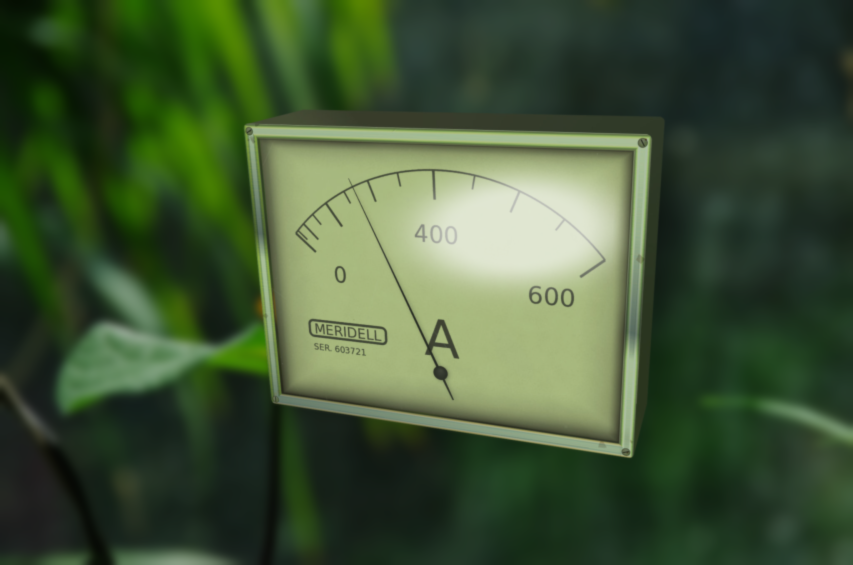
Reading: 275 A
